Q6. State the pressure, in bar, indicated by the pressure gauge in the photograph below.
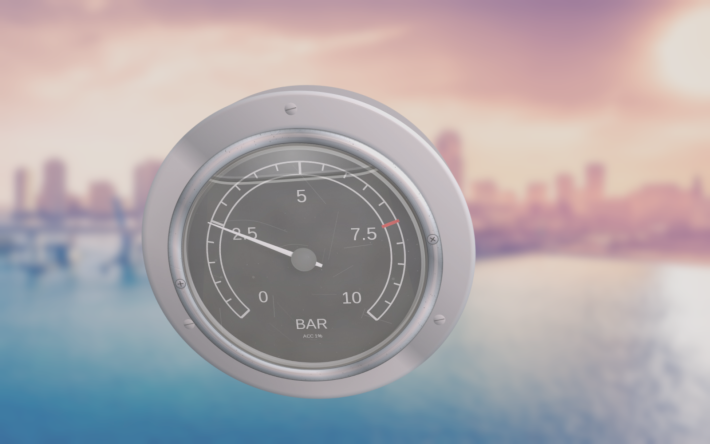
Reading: 2.5 bar
